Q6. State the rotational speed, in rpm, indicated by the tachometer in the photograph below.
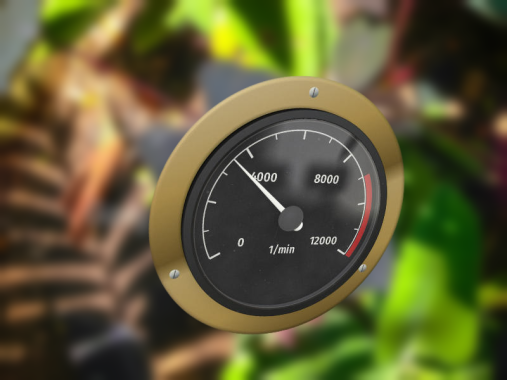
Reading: 3500 rpm
